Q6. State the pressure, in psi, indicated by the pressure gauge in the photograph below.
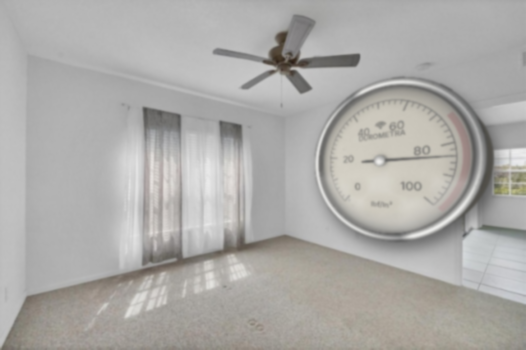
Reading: 84 psi
